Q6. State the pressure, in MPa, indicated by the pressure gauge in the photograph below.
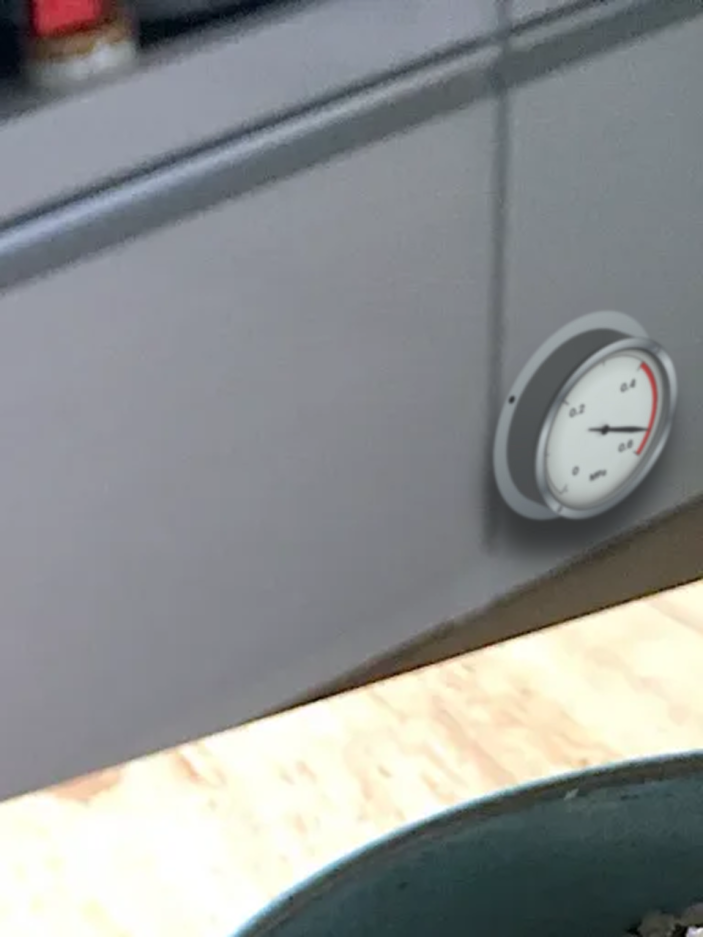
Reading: 0.55 MPa
